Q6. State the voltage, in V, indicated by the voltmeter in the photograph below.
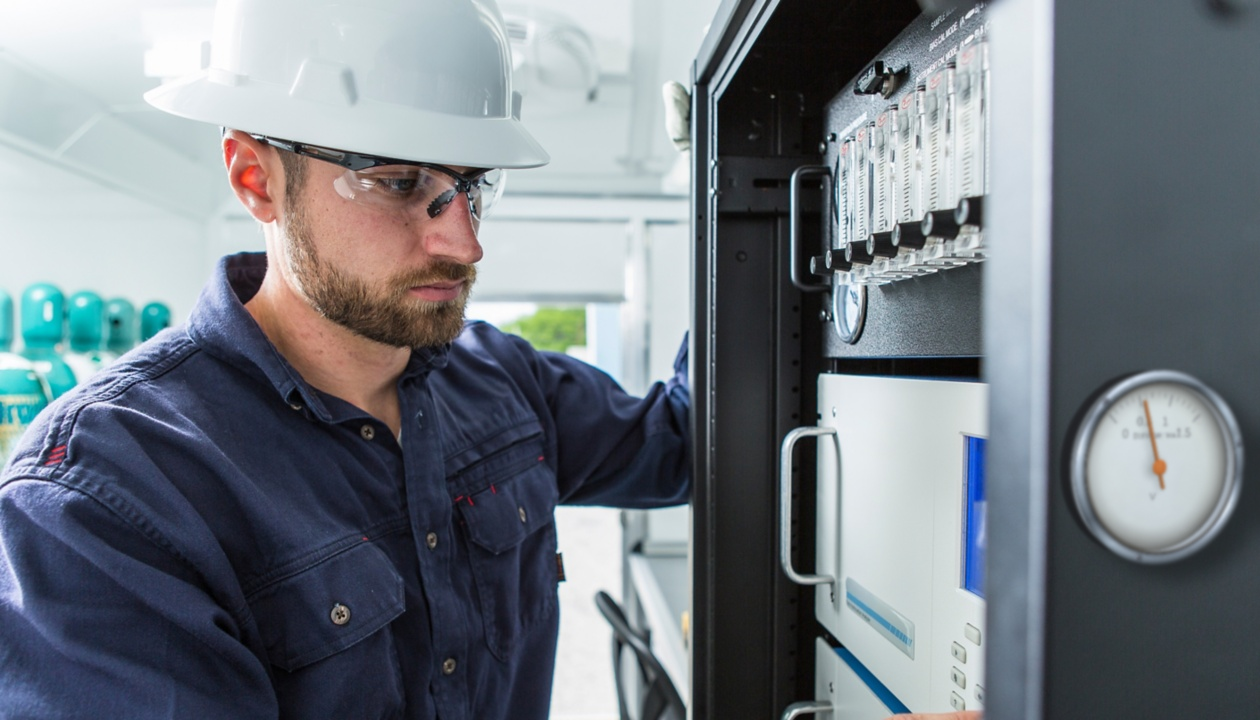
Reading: 0.5 V
